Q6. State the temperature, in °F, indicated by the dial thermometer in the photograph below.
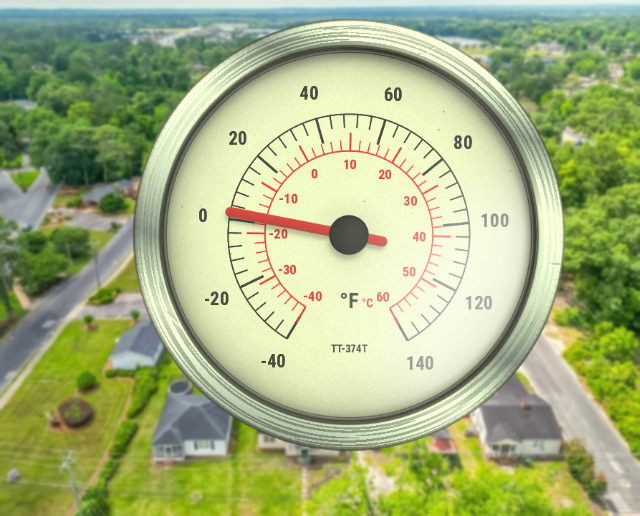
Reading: 2 °F
